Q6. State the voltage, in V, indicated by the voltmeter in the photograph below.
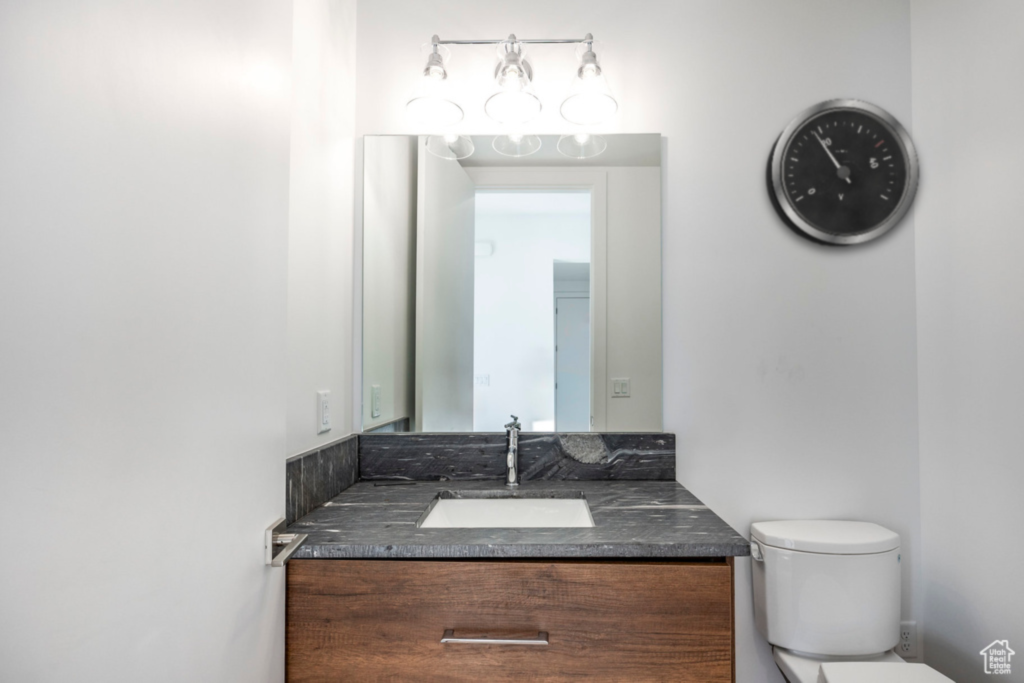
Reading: 18 V
